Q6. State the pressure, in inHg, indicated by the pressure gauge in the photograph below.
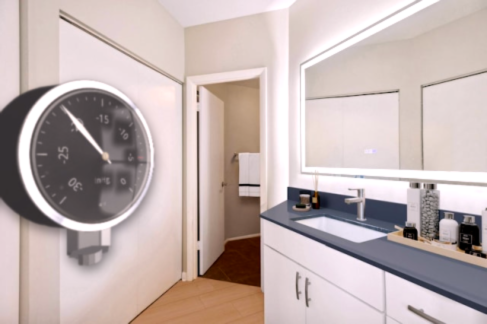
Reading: -20 inHg
